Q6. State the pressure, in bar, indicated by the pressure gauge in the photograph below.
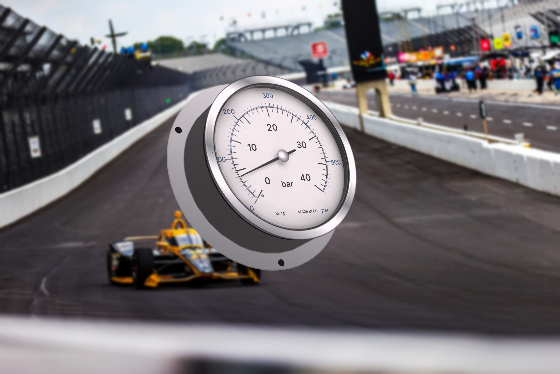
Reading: 4 bar
